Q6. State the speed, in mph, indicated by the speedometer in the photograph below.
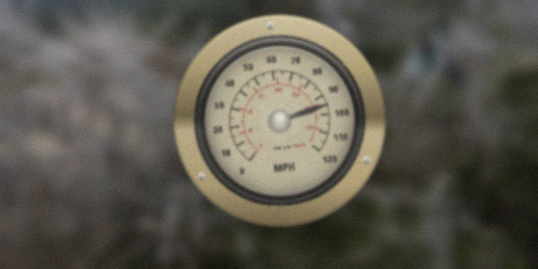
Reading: 95 mph
